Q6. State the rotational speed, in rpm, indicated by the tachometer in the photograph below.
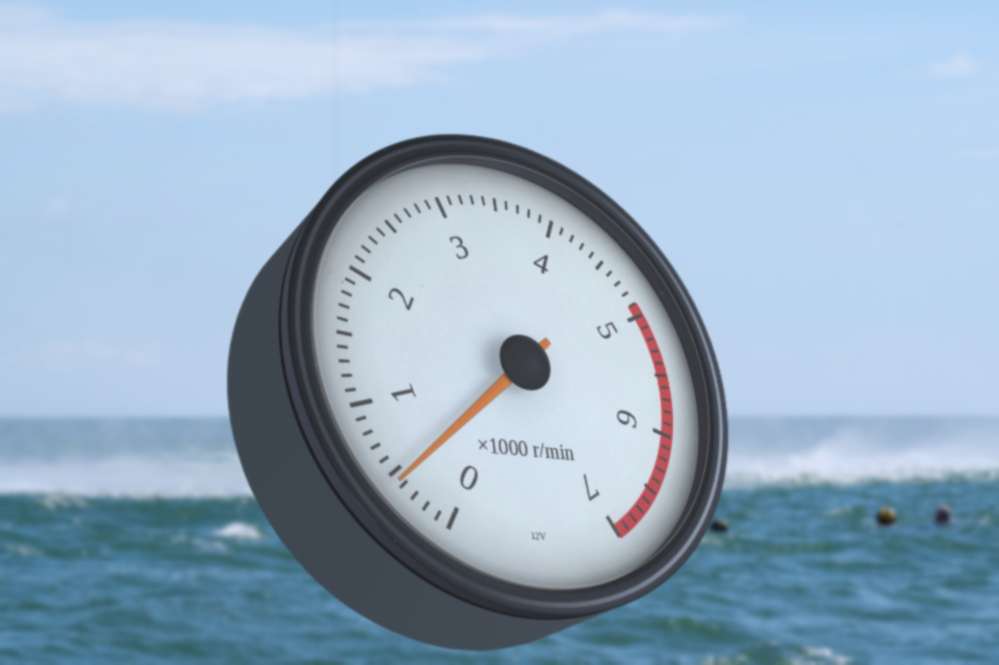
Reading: 450 rpm
